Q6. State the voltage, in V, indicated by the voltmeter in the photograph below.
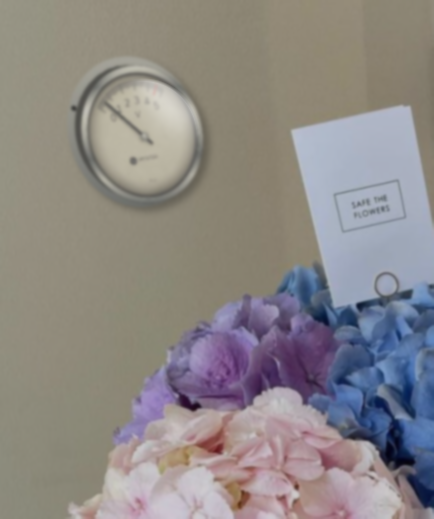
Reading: 0.5 V
